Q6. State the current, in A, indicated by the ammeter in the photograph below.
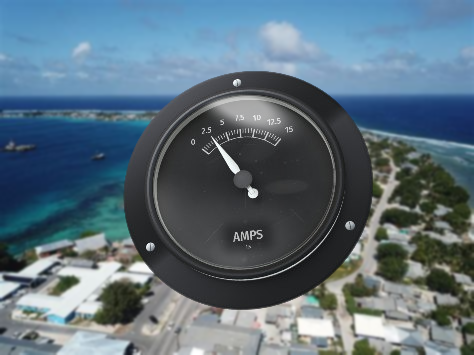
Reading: 2.5 A
